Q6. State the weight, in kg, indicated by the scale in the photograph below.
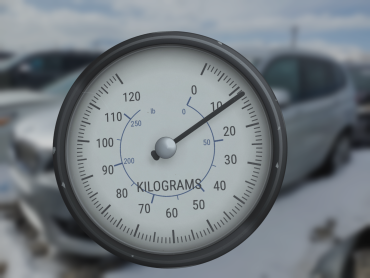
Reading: 12 kg
